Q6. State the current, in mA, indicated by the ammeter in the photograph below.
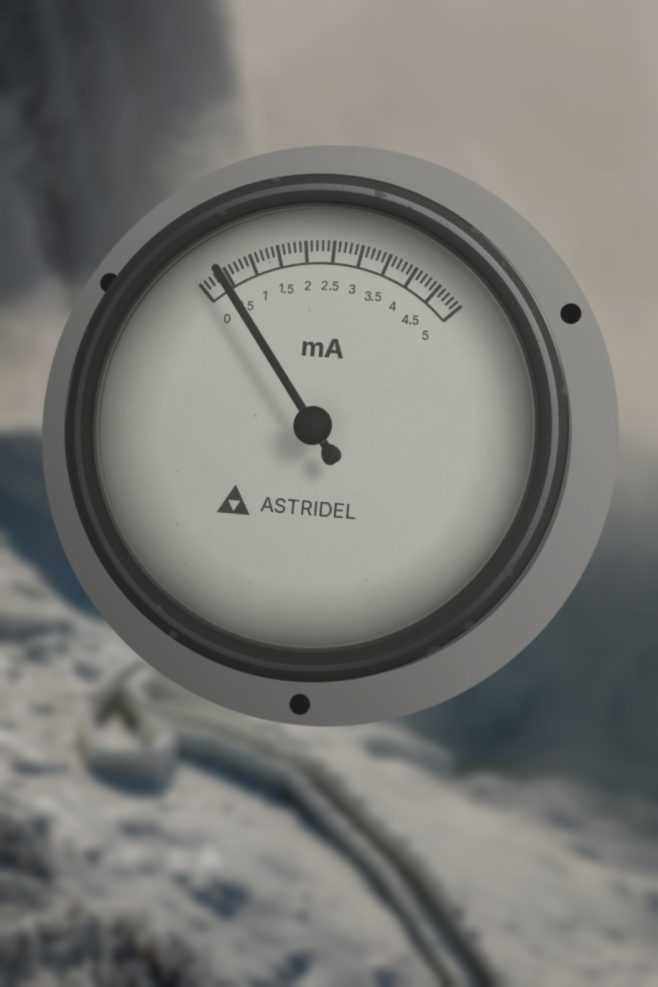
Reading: 0.4 mA
